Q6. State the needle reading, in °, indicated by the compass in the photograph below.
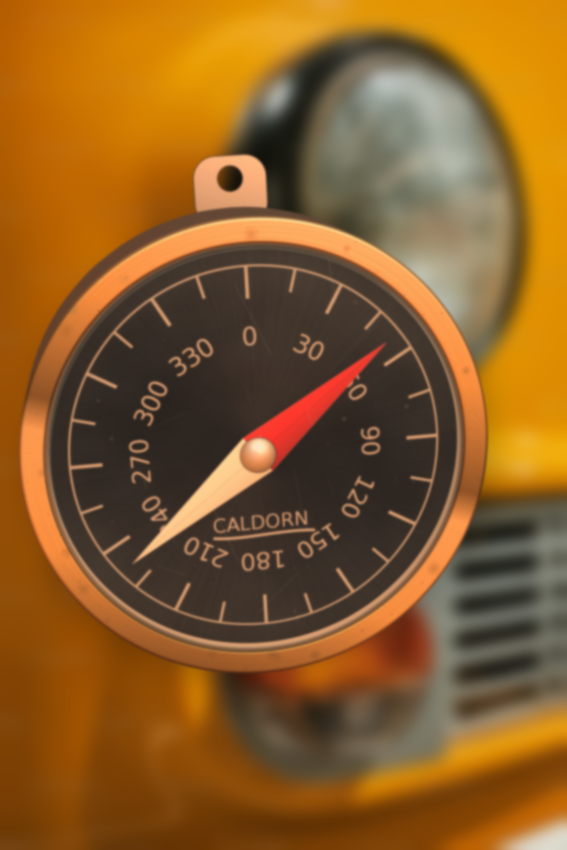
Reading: 52.5 °
